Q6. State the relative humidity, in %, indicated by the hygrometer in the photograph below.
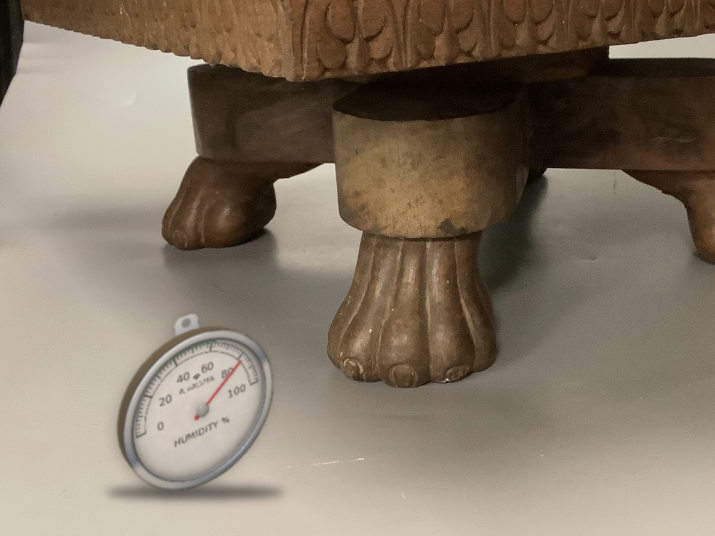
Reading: 80 %
